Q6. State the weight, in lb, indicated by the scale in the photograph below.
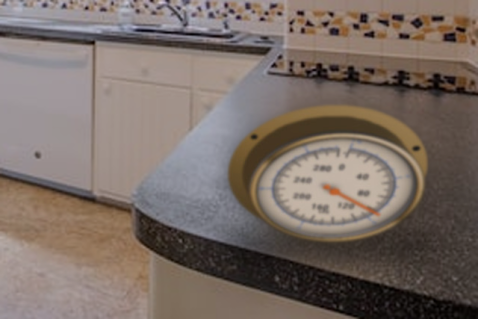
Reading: 100 lb
